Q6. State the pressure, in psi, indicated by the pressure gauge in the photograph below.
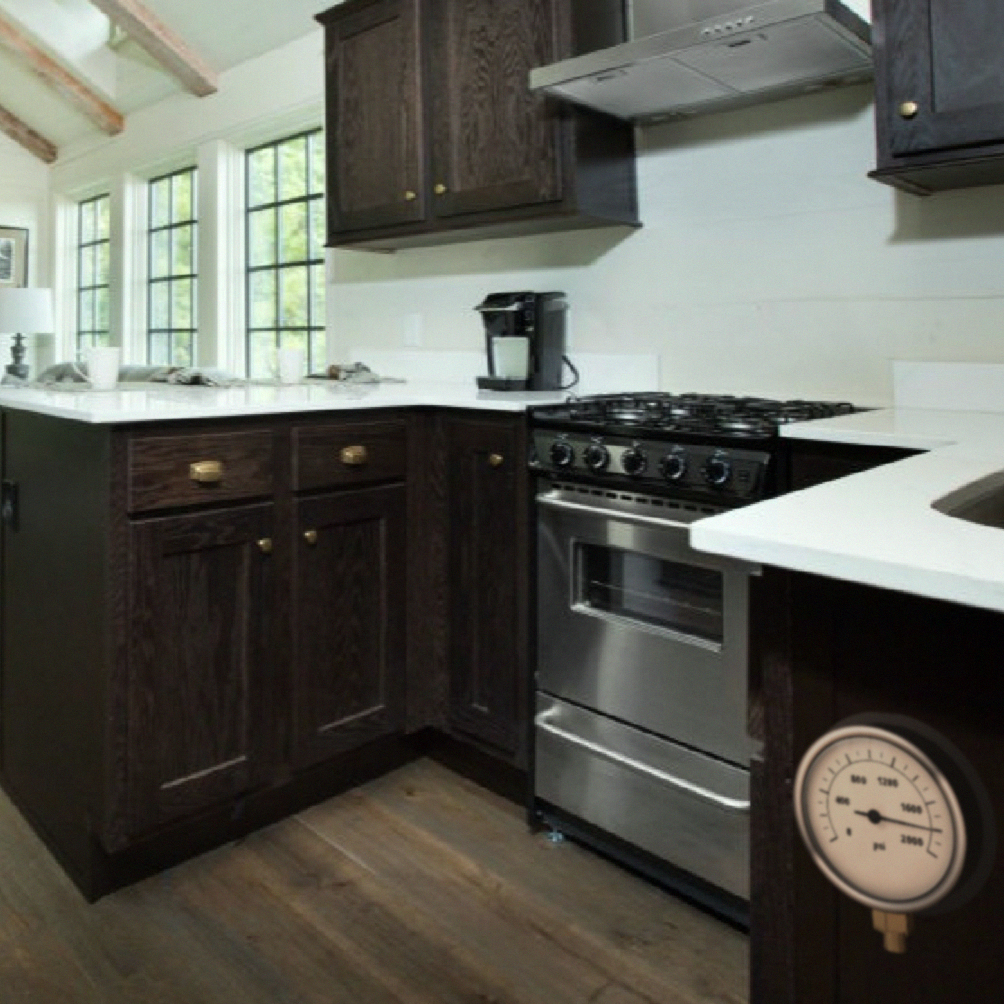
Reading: 1800 psi
